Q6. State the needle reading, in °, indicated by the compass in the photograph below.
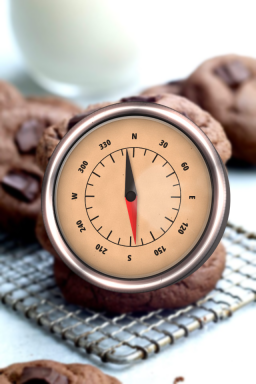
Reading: 172.5 °
